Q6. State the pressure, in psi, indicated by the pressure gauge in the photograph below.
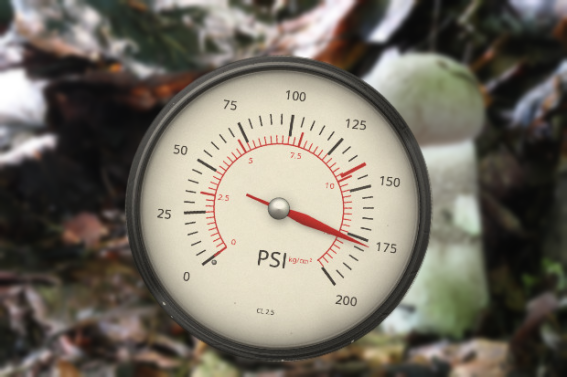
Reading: 177.5 psi
